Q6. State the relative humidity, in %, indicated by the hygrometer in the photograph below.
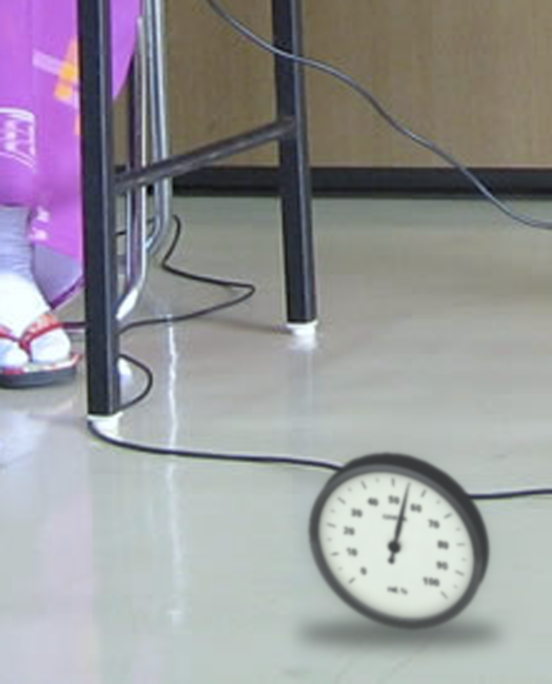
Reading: 55 %
